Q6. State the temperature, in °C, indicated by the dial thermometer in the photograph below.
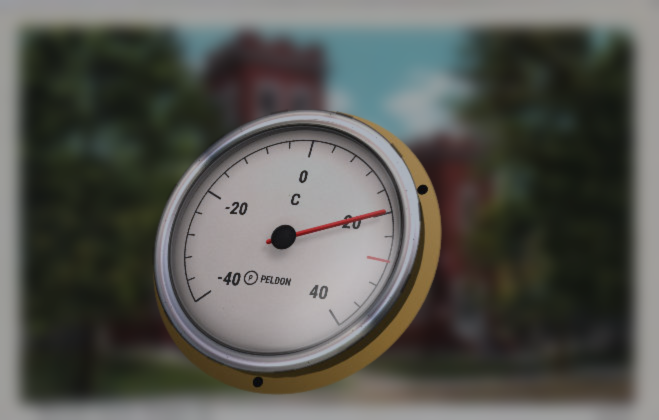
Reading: 20 °C
